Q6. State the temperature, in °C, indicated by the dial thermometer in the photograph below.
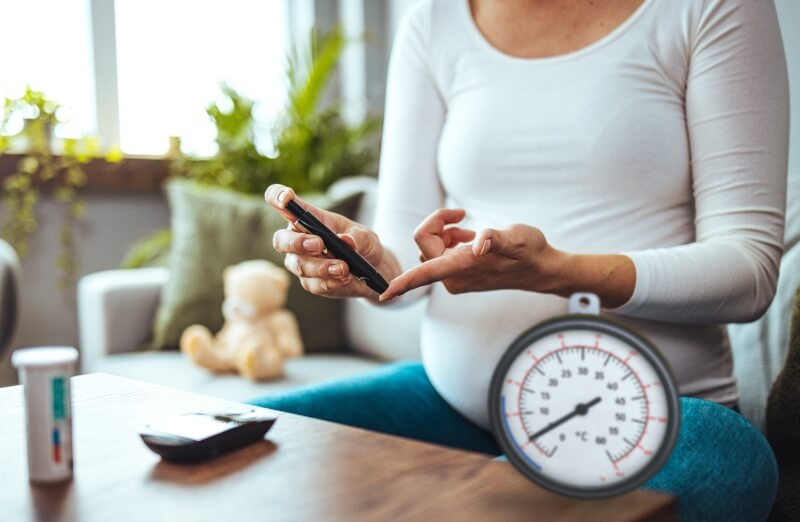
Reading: 5 °C
